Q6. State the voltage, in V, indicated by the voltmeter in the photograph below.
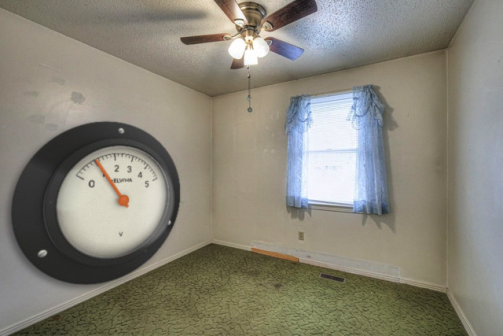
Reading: 1 V
